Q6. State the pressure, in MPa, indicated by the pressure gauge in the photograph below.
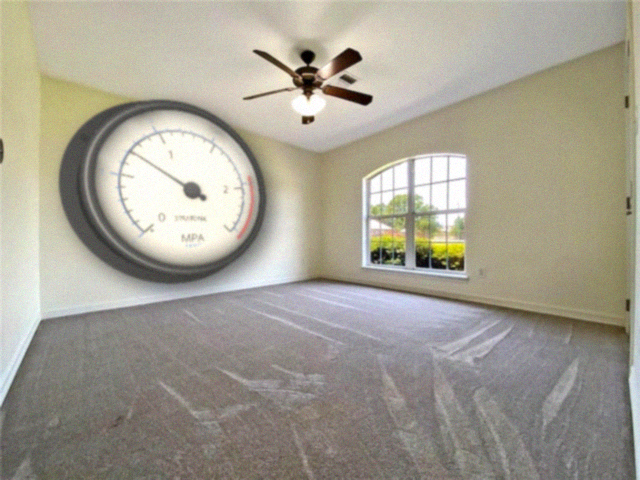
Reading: 0.7 MPa
